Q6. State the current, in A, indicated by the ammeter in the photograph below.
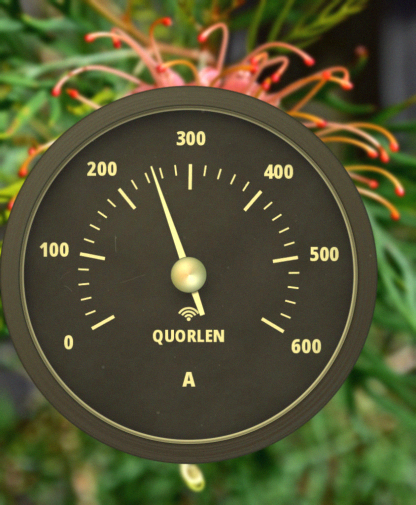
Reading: 250 A
